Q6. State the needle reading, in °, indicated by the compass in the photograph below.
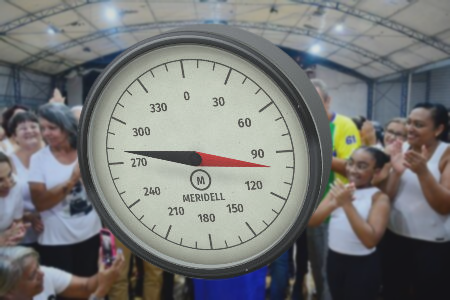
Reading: 100 °
